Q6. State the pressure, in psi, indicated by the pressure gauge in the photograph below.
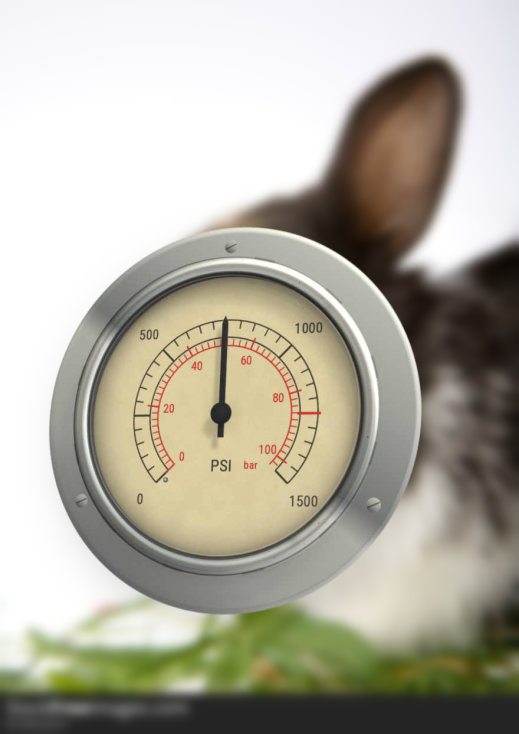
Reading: 750 psi
